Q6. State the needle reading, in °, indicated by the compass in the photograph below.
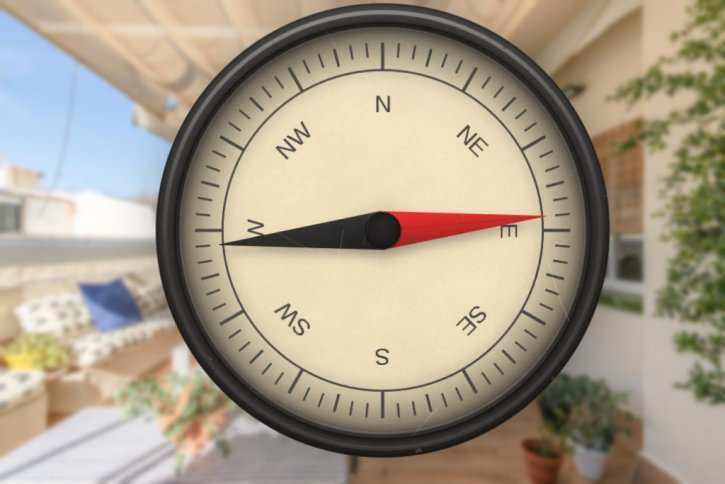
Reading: 85 °
